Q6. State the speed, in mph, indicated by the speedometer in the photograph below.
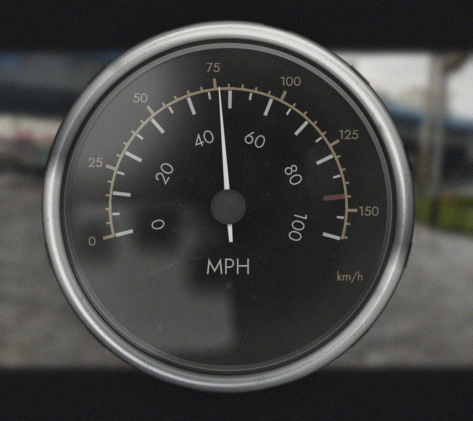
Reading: 47.5 mph
